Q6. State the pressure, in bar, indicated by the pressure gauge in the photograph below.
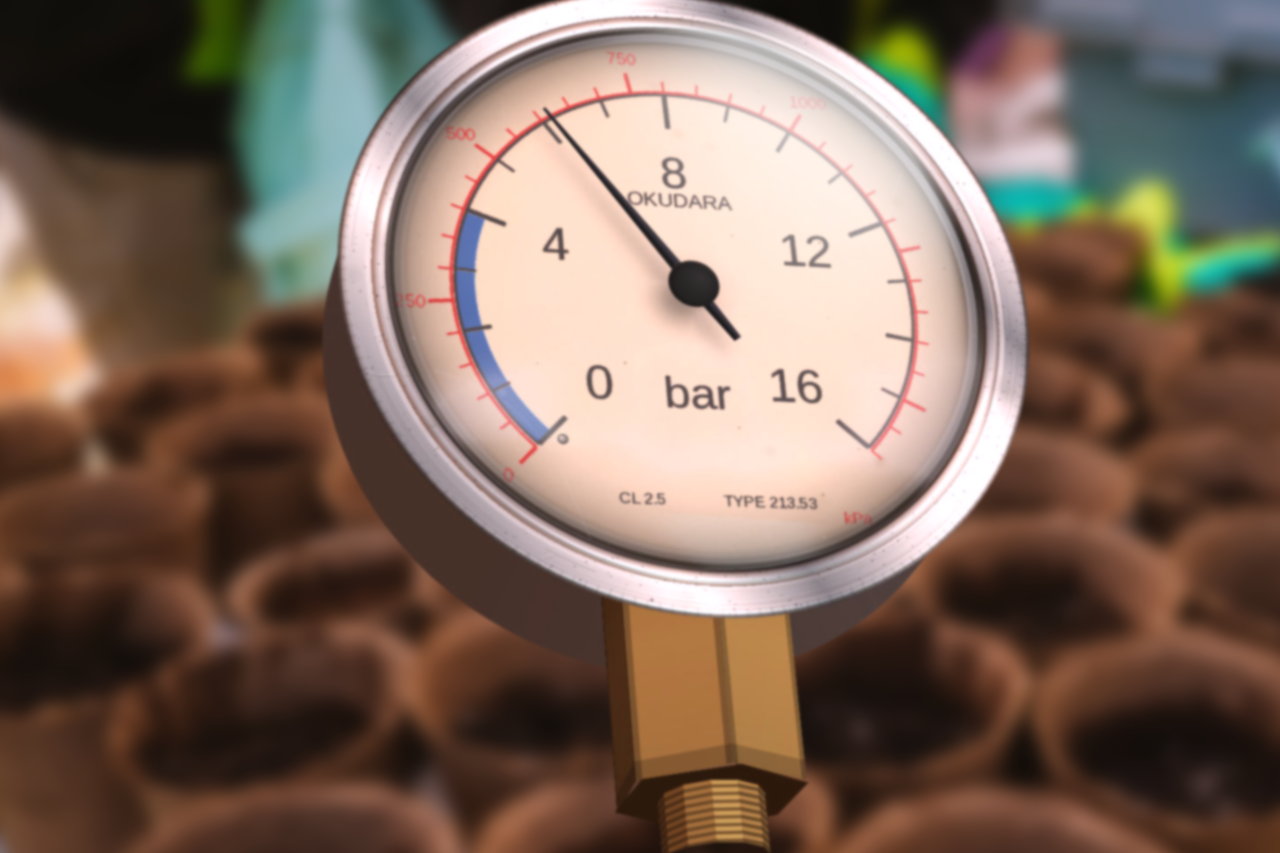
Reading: 6 bar
